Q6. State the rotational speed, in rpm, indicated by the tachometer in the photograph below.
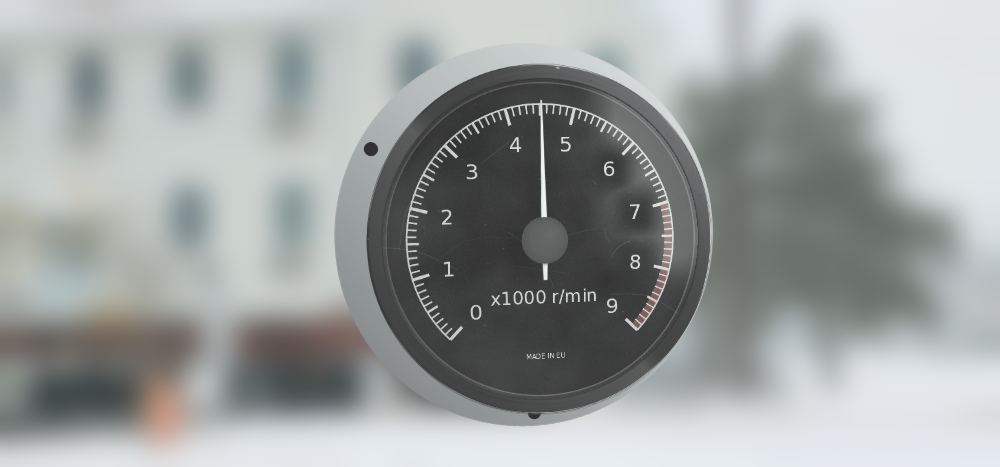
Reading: 4500 rpm
